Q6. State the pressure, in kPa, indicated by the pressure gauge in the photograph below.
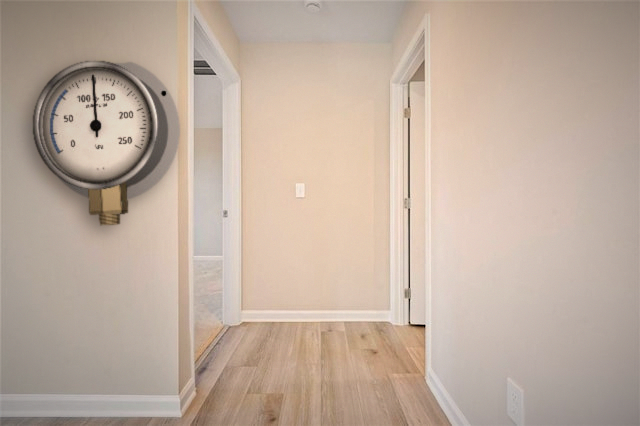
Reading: 125 kPa
